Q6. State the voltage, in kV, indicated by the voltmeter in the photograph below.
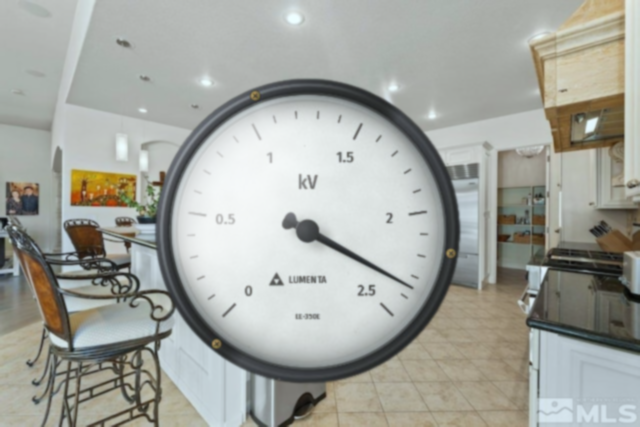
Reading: 2.35 kV
